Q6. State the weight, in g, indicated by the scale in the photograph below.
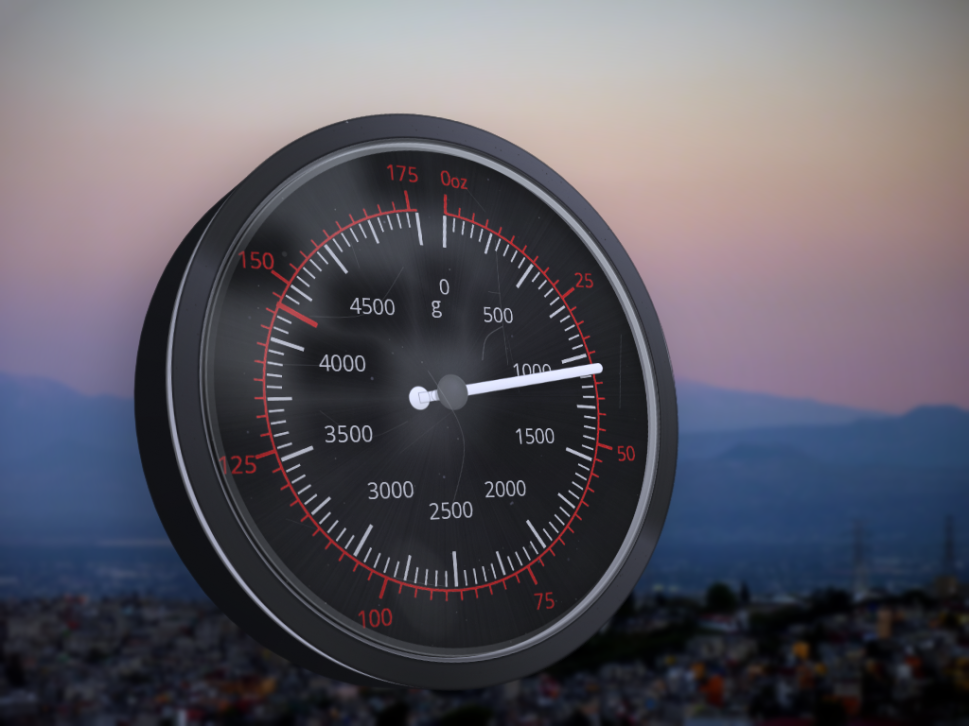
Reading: 1075 g
